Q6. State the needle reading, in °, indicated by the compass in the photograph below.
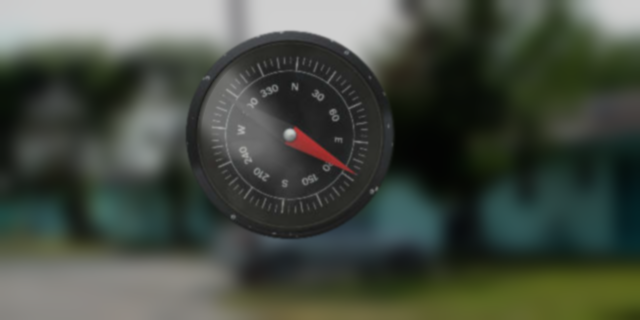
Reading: 115 °
